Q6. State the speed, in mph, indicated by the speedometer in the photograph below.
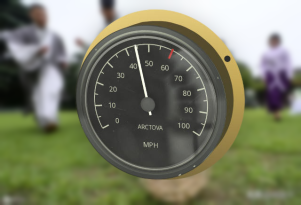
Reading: 45 mph
